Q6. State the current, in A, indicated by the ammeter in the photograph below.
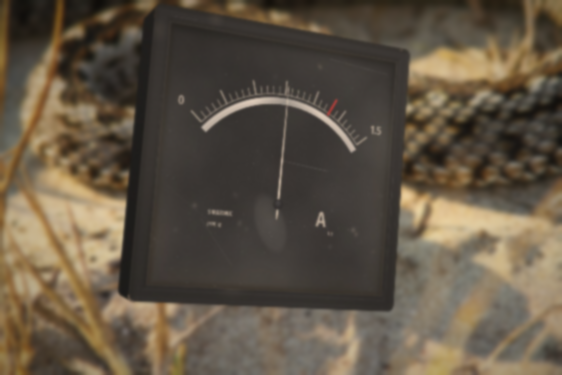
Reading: 0.75 A
